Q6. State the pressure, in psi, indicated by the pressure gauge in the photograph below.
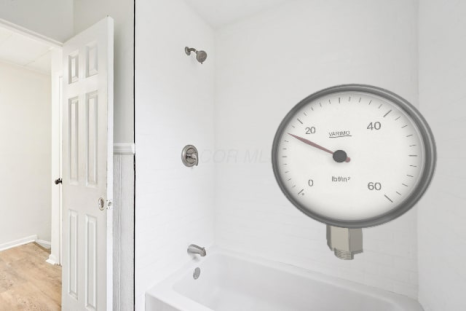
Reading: 16 psi
